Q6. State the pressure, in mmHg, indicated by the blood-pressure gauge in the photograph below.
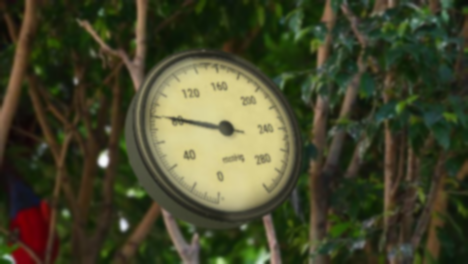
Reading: 80 mmHg
